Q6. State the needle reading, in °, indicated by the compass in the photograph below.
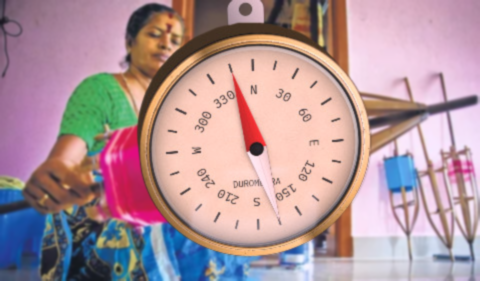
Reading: 345 °
